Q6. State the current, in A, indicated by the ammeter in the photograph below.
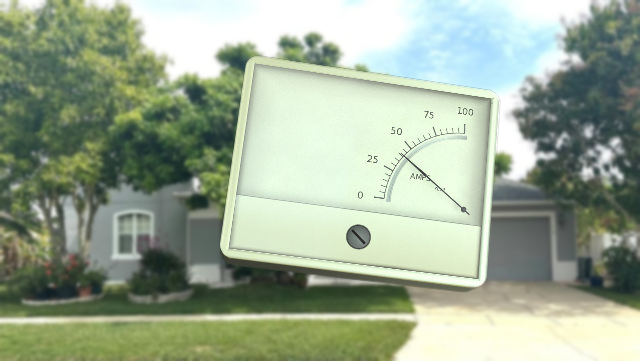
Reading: 40 A
